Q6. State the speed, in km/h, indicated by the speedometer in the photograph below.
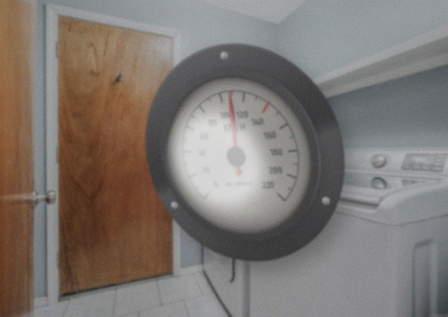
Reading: 110 km/h
